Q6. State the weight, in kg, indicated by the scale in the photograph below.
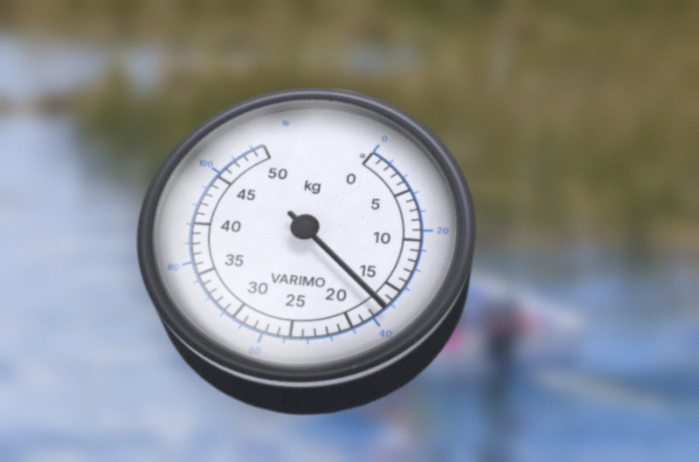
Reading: 17 kg
